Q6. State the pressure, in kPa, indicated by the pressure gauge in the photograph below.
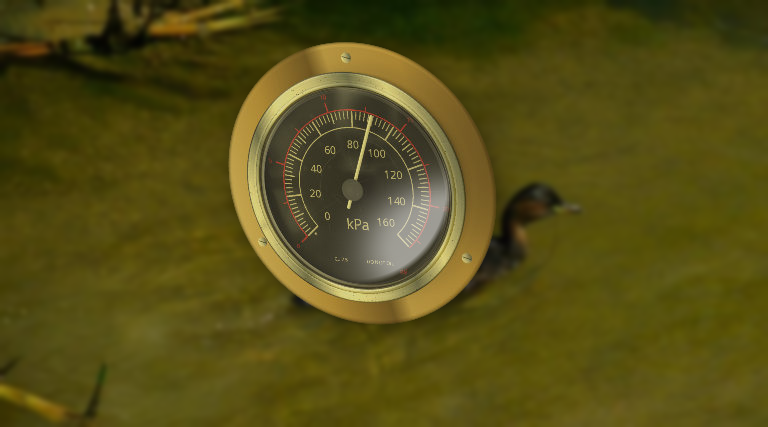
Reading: 90 kPa
